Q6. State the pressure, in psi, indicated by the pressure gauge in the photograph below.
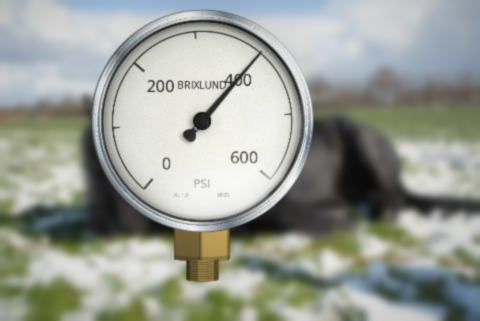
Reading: 400 psi
